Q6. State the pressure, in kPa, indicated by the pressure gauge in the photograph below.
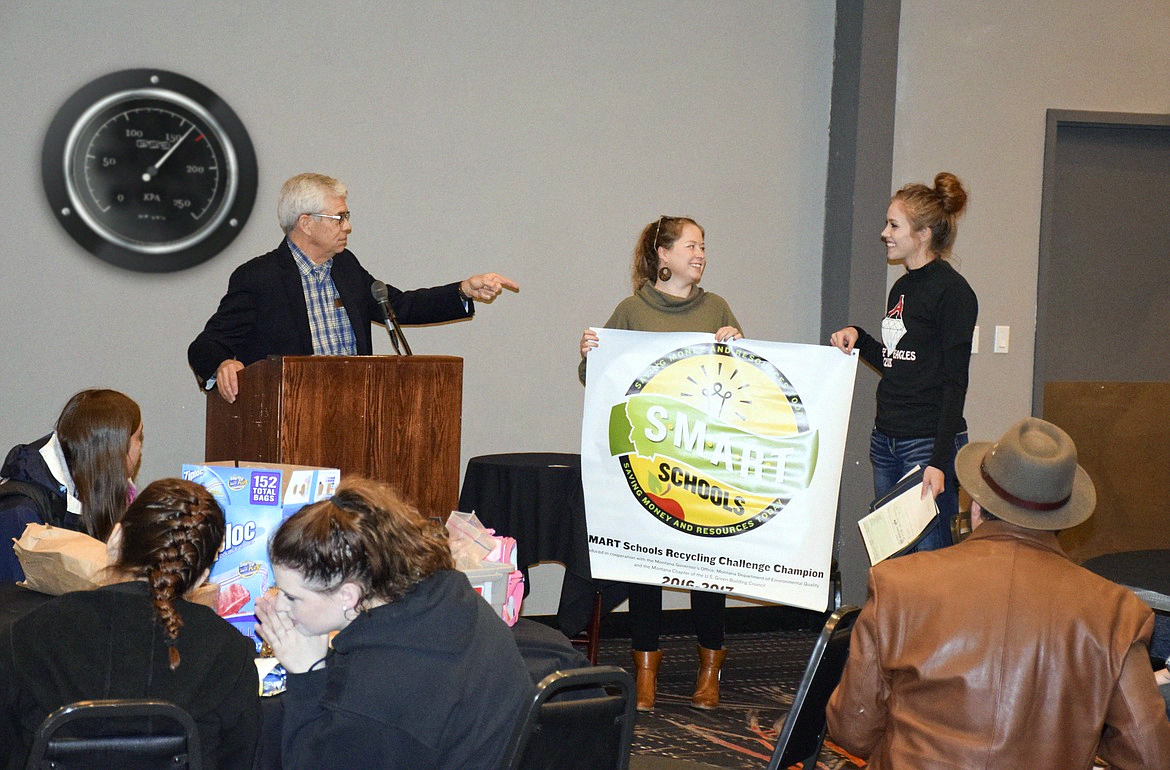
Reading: 160 kPa
